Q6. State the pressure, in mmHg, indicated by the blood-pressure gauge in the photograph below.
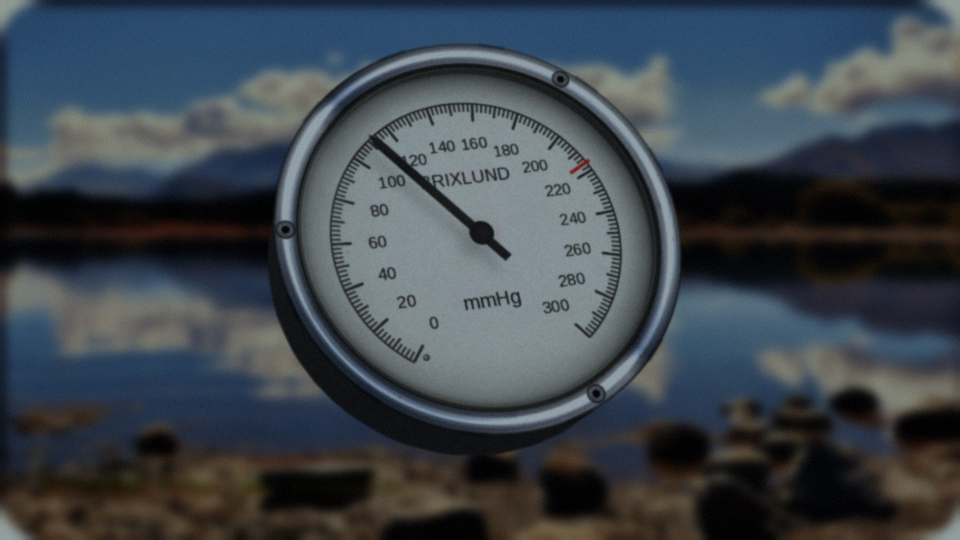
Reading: 110 mmHg
